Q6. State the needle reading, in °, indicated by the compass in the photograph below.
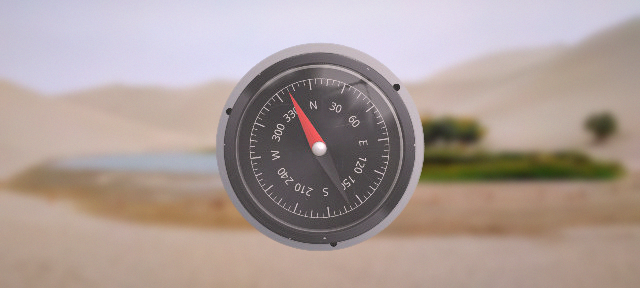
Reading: 340 °
